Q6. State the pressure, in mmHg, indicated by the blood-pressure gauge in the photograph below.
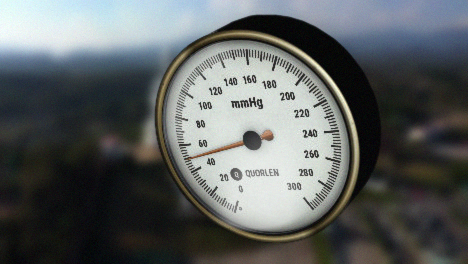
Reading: 50 mmHg
